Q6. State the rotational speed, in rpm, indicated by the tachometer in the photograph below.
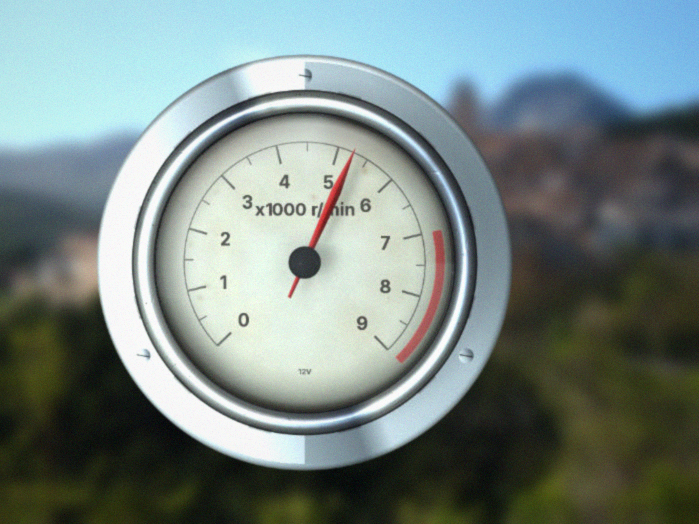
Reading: 5250 rpm
